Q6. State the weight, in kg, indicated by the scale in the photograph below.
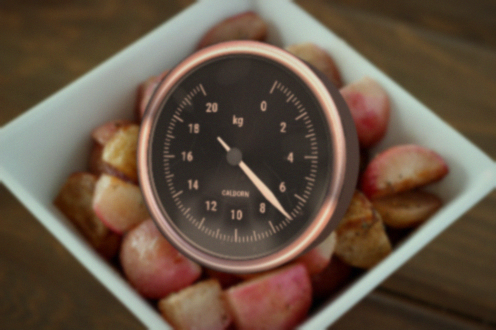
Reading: 7 kg
